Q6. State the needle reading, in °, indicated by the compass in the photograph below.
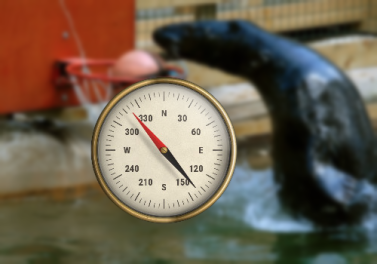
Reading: 320 °
